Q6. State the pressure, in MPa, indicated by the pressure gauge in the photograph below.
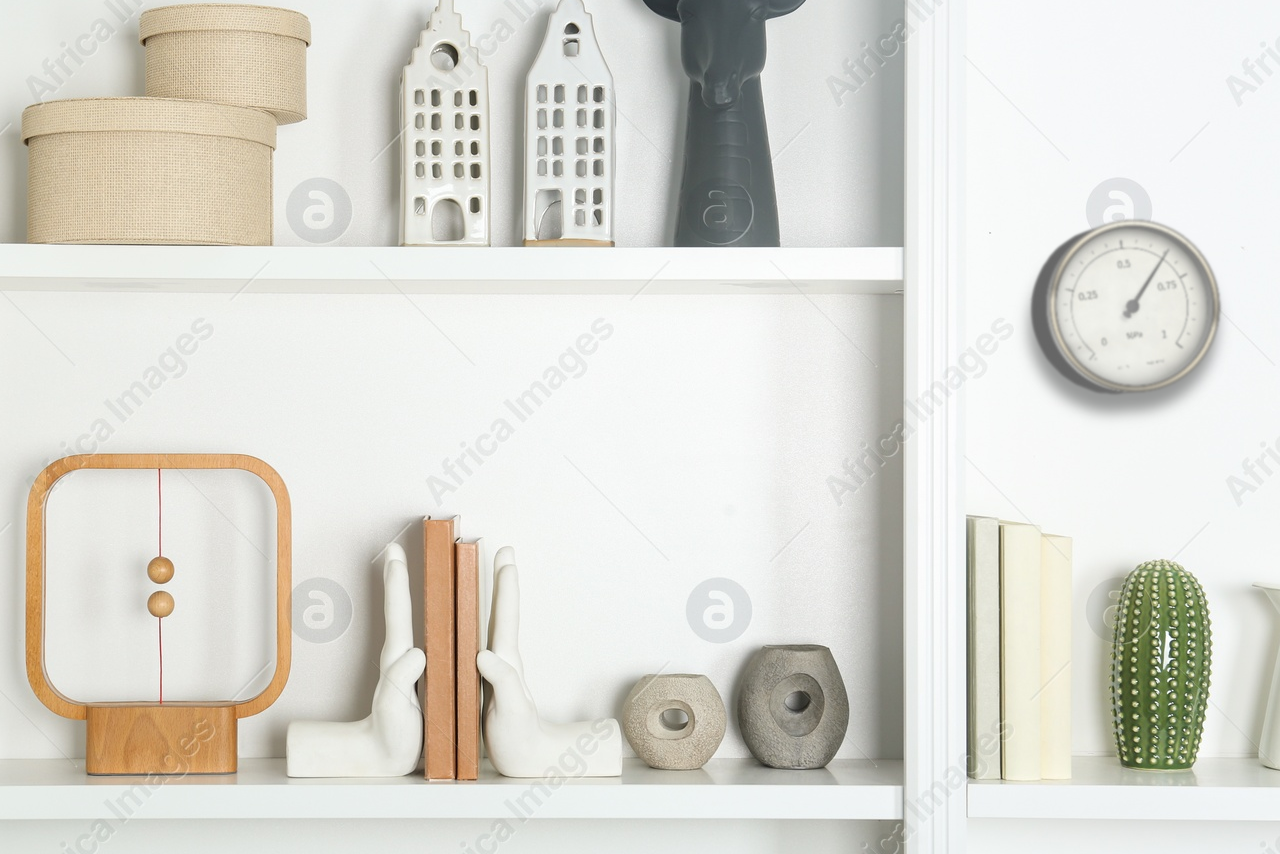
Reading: 0.65 MPa
